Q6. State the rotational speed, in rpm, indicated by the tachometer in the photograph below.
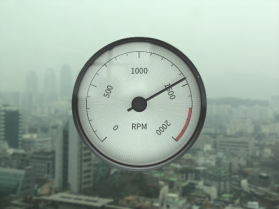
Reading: 1450 rpm
